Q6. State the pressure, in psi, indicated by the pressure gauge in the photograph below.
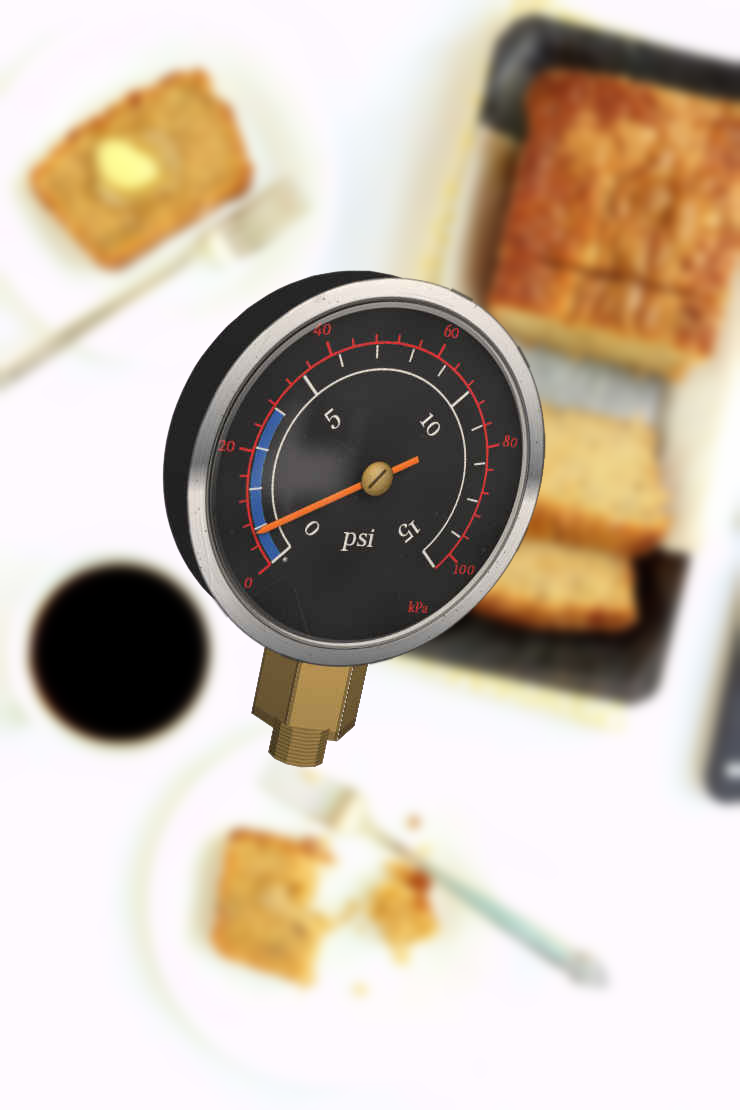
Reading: 1 psi
